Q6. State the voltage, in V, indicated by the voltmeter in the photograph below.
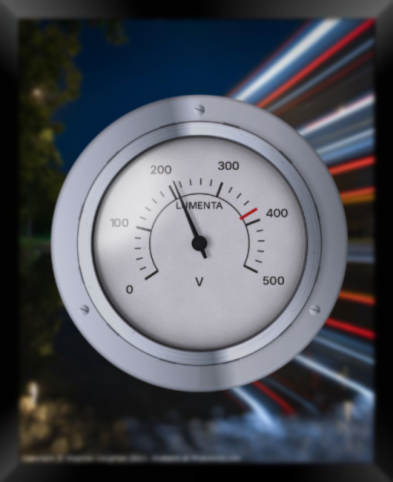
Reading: 210 V
